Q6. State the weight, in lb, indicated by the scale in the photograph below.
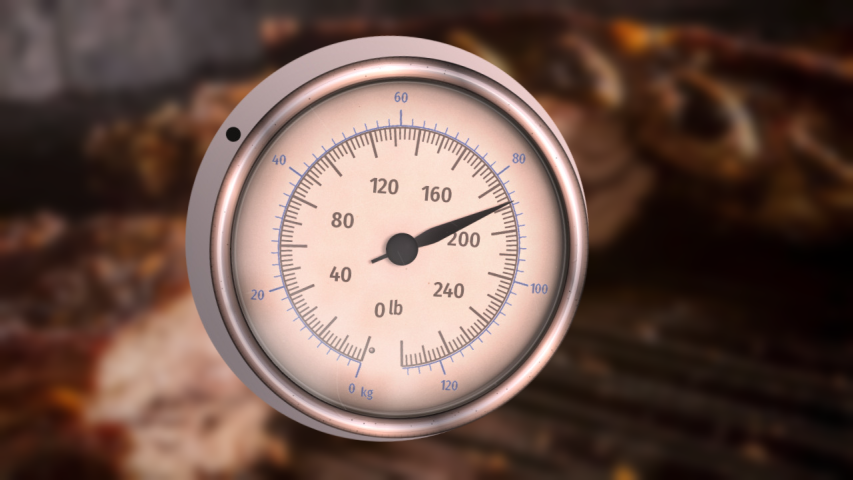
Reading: 188 lb
